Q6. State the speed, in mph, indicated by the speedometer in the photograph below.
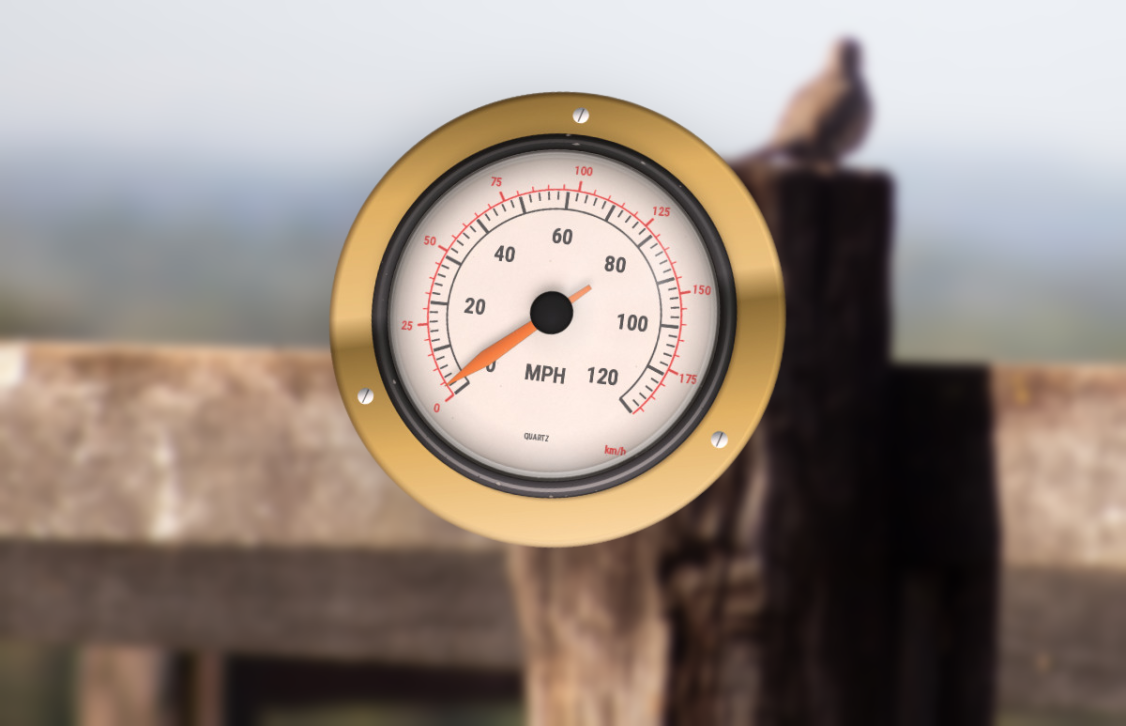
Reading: 2 mph
